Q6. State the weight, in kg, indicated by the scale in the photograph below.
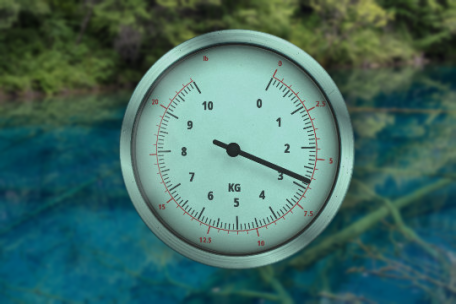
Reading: 2.8 kg
